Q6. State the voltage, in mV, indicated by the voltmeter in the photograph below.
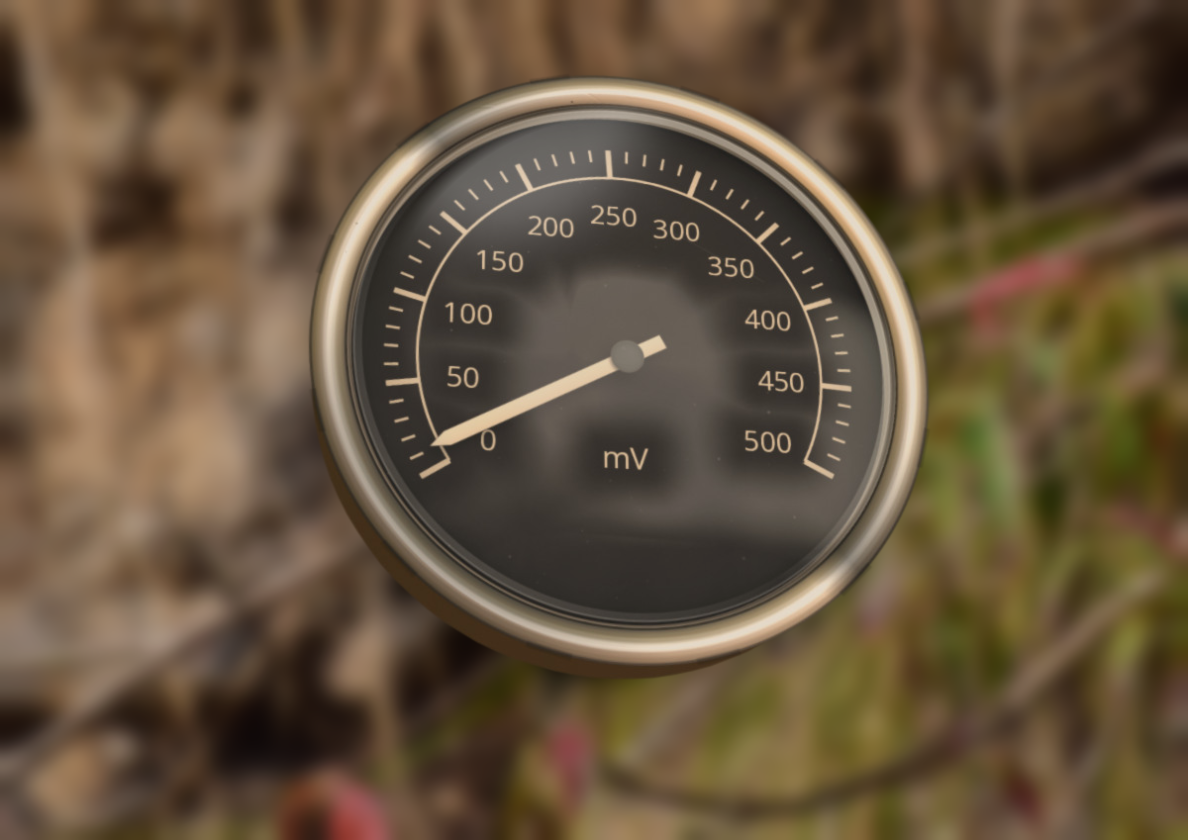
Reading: 10 mV
